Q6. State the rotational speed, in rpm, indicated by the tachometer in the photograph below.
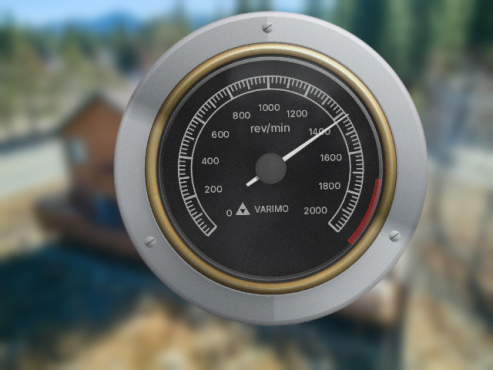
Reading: 1420 rpm
